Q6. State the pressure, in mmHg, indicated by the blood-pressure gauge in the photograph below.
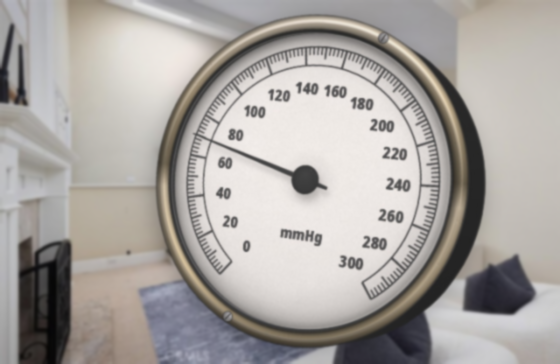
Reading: 70 mmHg
